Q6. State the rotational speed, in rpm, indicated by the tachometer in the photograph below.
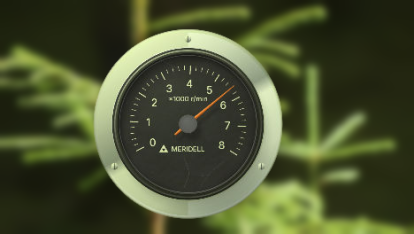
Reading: 5600 rpm
